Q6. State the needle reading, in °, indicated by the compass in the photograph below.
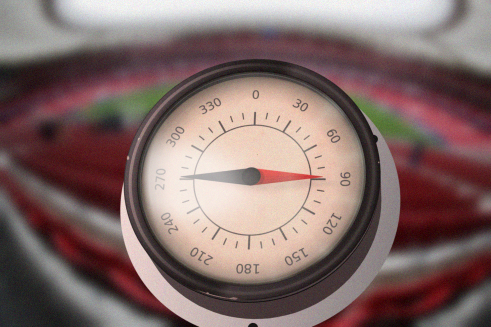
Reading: 90 °
